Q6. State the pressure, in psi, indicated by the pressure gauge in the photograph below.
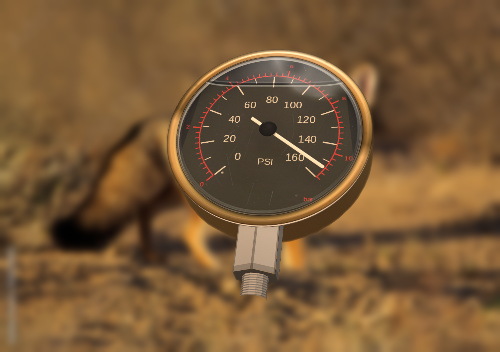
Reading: 155 psi
